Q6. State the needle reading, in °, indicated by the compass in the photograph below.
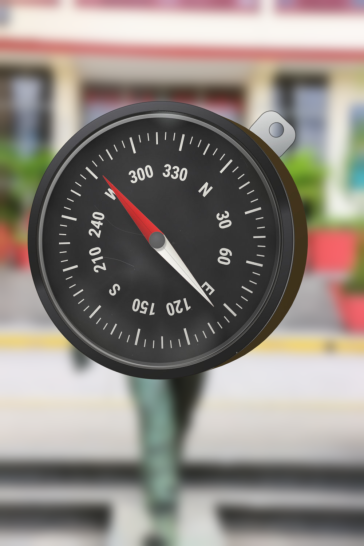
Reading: 275 °
